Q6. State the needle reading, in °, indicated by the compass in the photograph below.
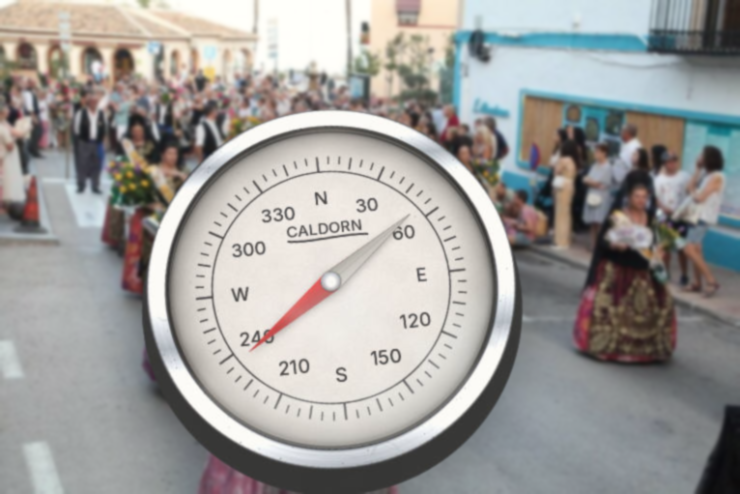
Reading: 235 °
